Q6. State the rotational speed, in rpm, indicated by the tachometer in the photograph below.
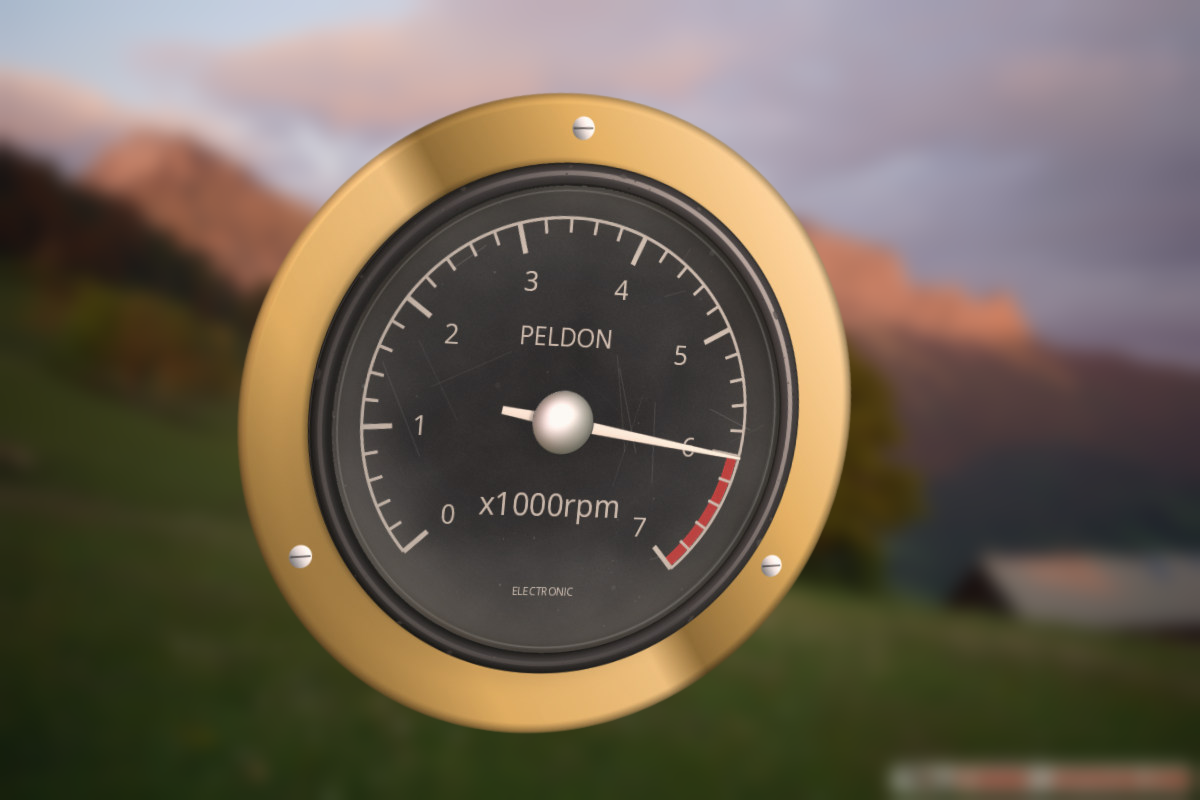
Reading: 6000 rpm
